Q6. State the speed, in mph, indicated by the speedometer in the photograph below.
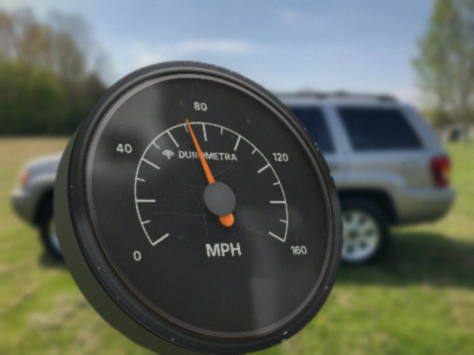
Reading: 70 mph
